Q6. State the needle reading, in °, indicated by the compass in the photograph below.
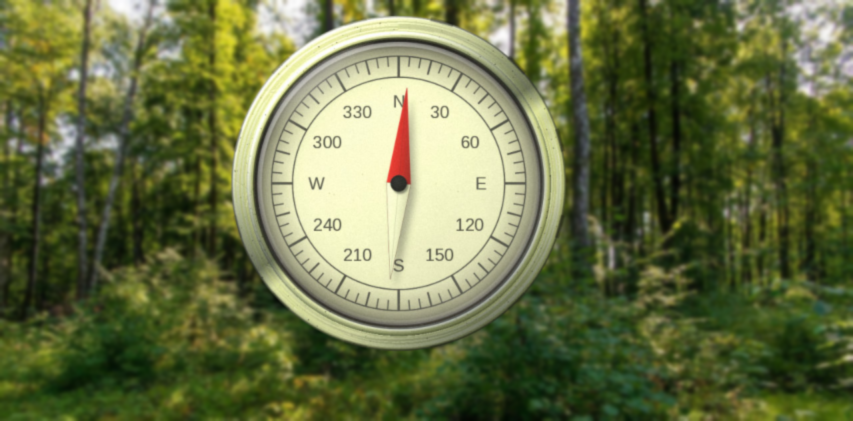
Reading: 5 °
